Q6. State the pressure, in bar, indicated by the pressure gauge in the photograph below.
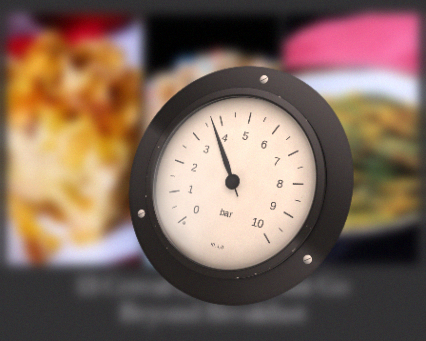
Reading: 3.75 bar
